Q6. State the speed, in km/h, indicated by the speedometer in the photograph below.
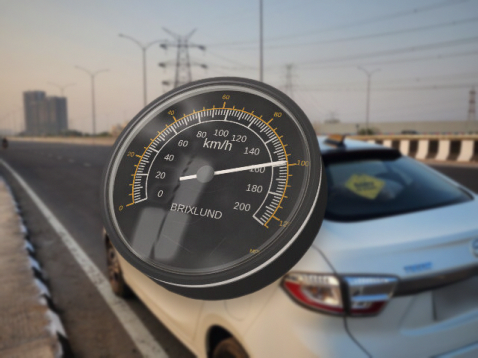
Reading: 160 km/h
